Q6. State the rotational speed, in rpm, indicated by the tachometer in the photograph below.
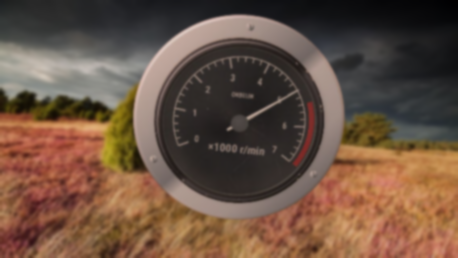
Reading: 5000 rpm
